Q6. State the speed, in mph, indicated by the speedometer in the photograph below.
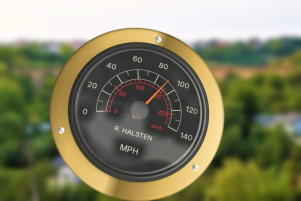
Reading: 90 mph
